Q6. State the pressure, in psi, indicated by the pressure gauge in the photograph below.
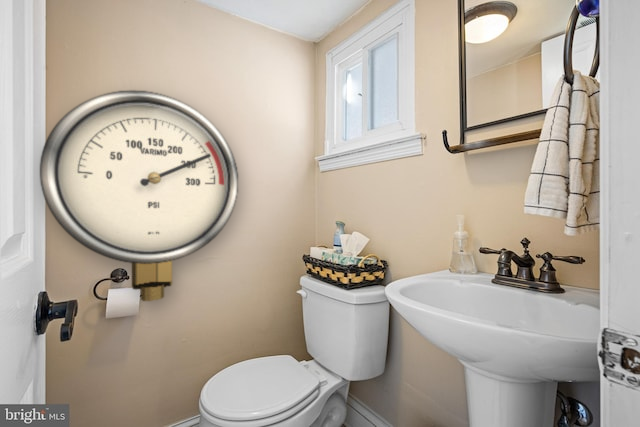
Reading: 250 psi
